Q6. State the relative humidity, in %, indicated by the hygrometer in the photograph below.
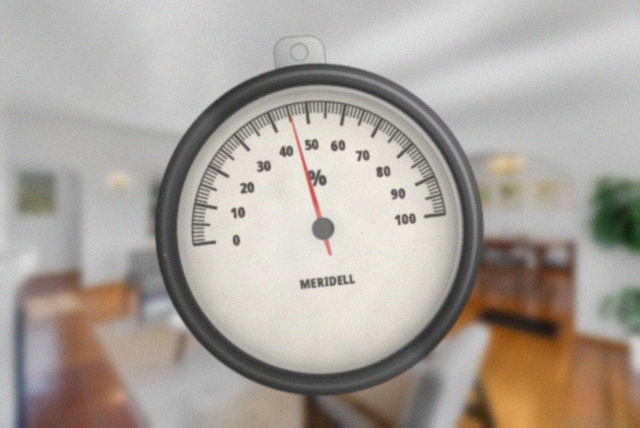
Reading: 45 %
